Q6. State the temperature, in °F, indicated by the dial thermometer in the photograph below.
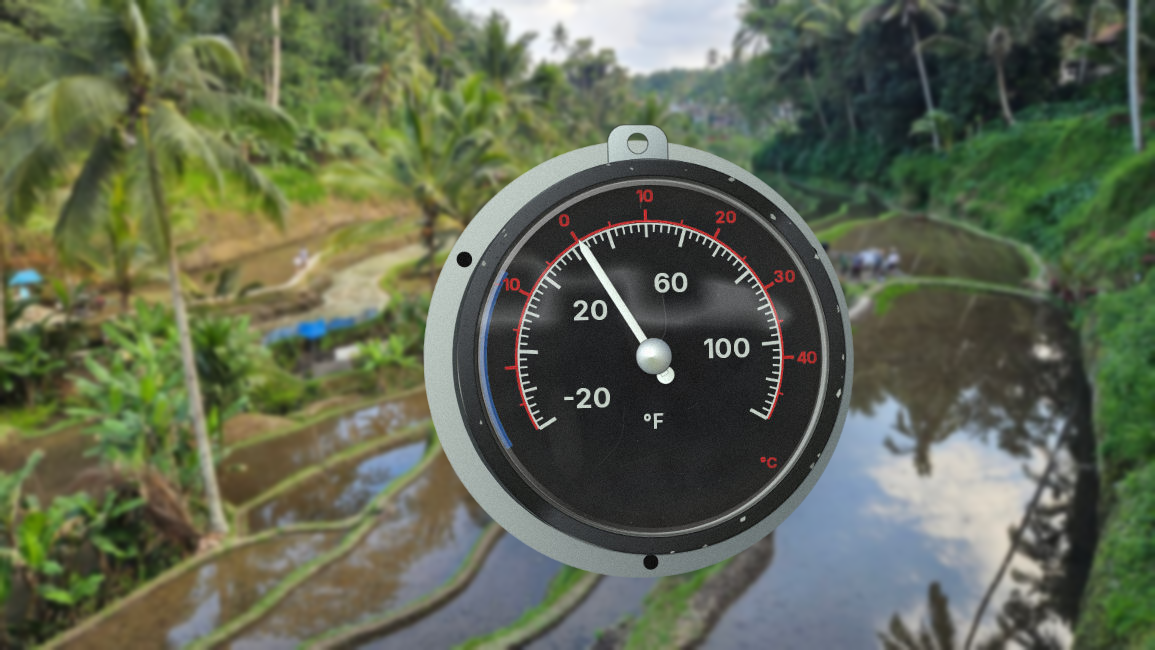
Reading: 32 °F
